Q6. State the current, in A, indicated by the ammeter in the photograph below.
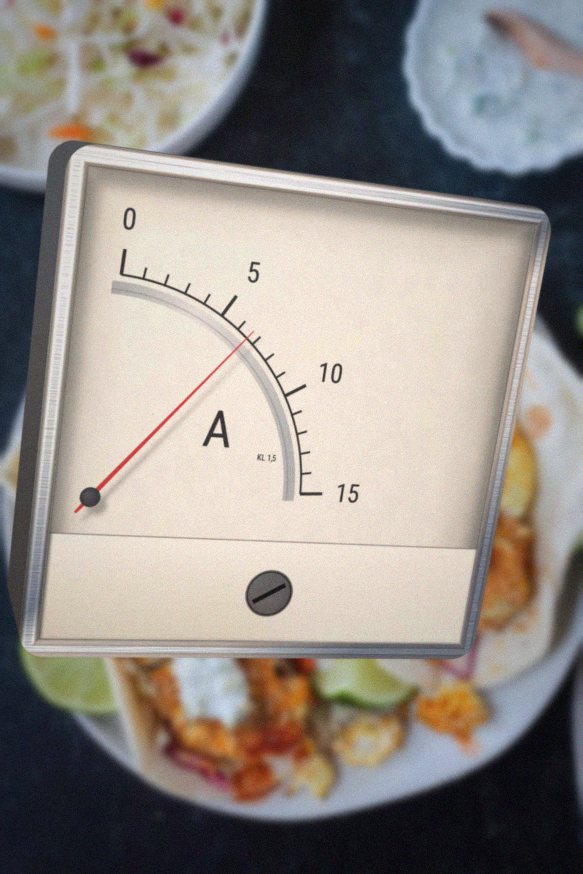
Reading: 6.5 A
